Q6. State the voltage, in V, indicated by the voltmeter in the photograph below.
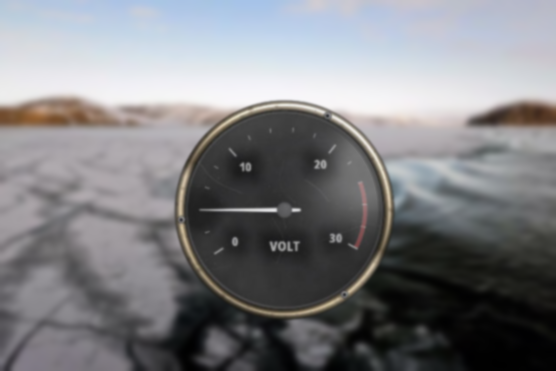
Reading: 4 V
